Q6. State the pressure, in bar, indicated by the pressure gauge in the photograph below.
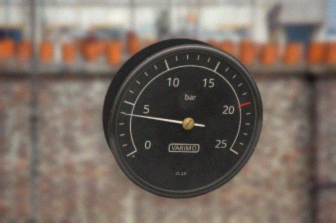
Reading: 4 bar
